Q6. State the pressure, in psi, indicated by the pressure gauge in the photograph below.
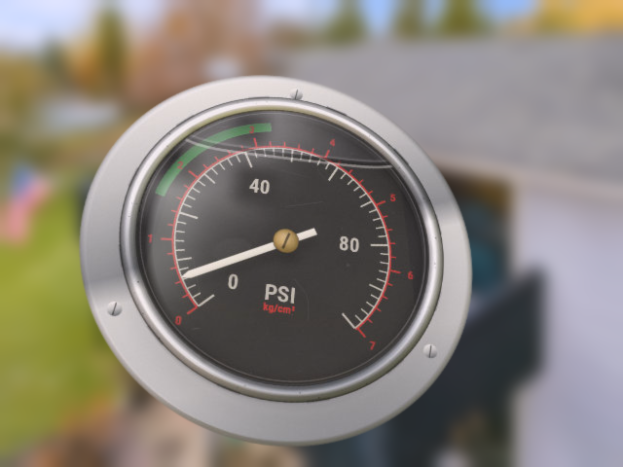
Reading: 6 psi
